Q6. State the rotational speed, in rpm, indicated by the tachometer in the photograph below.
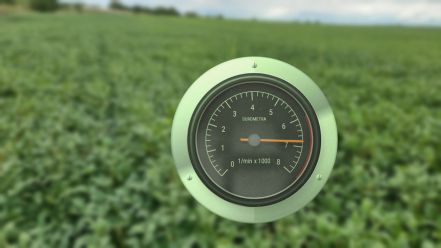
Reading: 6800 rpm
